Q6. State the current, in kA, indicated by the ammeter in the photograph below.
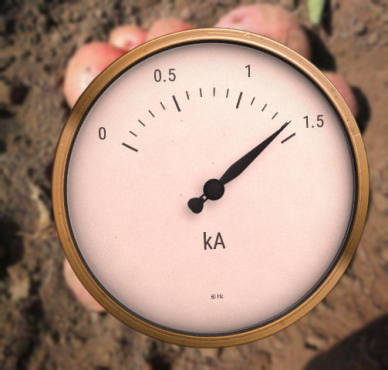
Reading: 1.4 kA
